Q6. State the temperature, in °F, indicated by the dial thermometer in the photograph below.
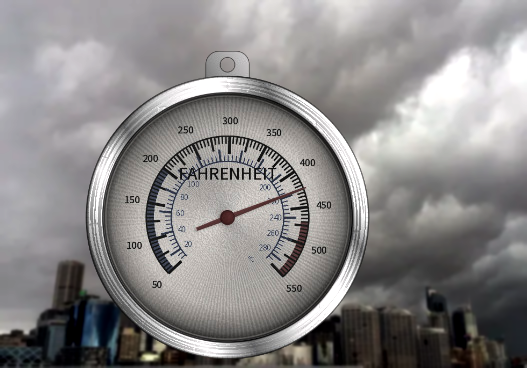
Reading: 425 °F
